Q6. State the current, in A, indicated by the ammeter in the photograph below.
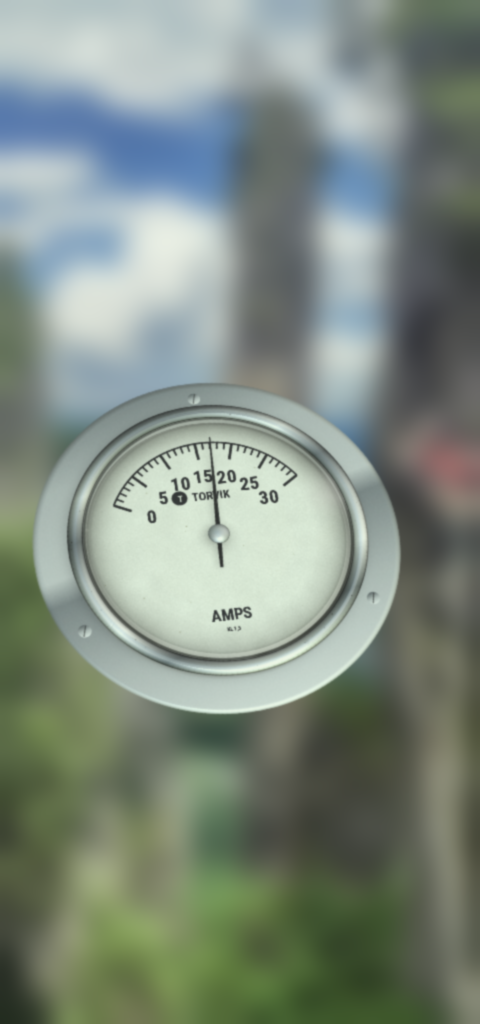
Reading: 17 A
